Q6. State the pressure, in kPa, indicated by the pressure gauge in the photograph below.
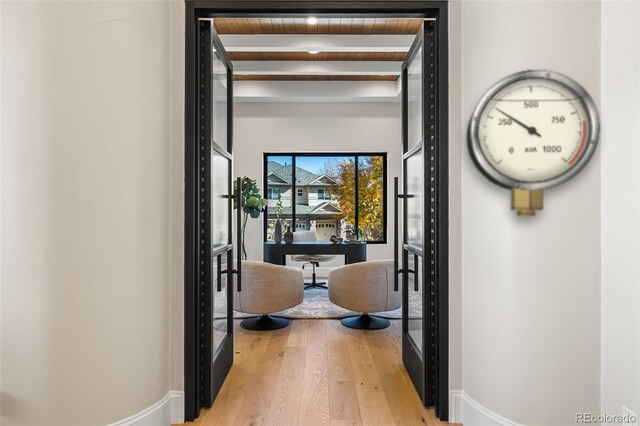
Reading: 300 kPa
